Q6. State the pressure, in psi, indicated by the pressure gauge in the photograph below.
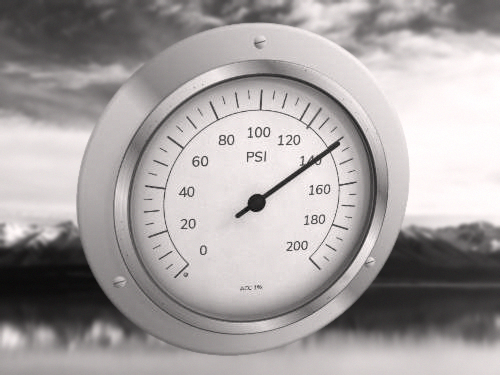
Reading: 140 psi
